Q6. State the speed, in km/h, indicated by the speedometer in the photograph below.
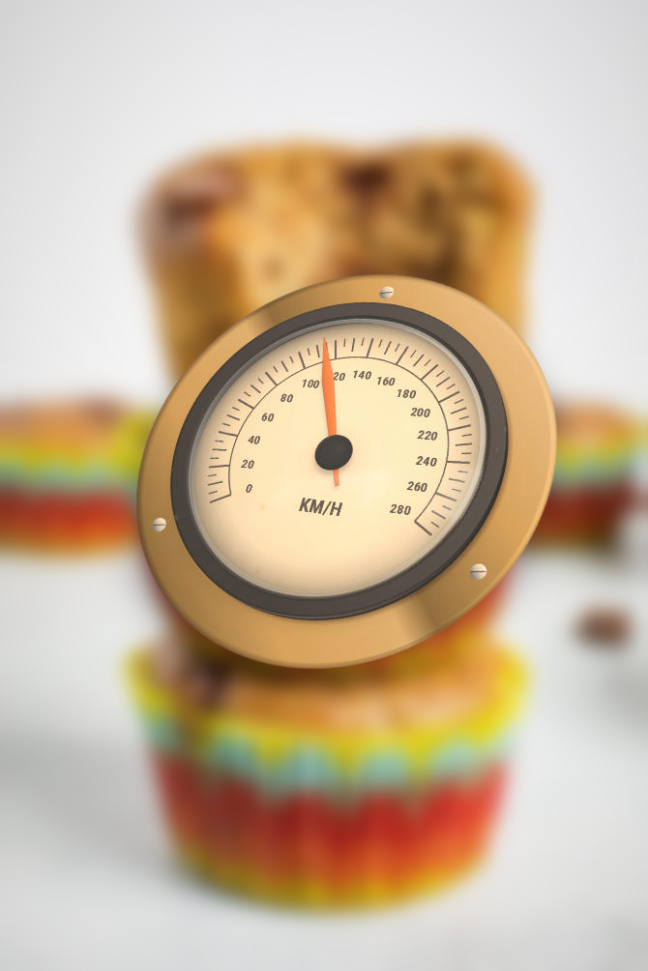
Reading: 115 km/h
